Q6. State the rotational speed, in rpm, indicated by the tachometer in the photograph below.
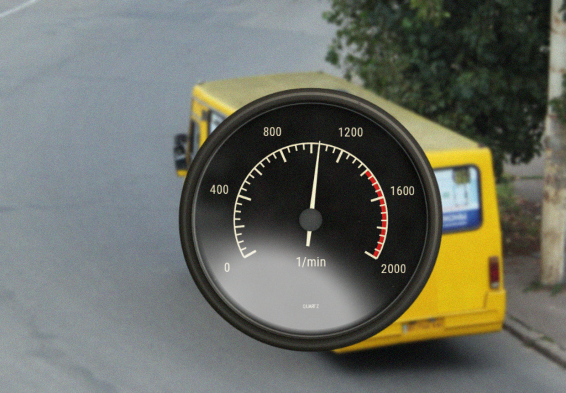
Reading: 1050 rpm
